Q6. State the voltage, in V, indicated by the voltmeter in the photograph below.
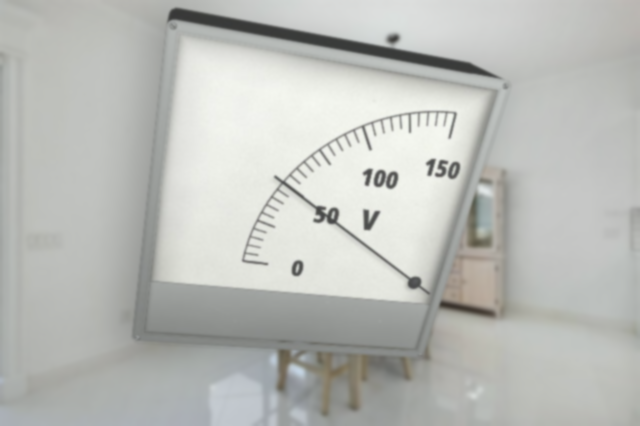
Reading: 50 V
